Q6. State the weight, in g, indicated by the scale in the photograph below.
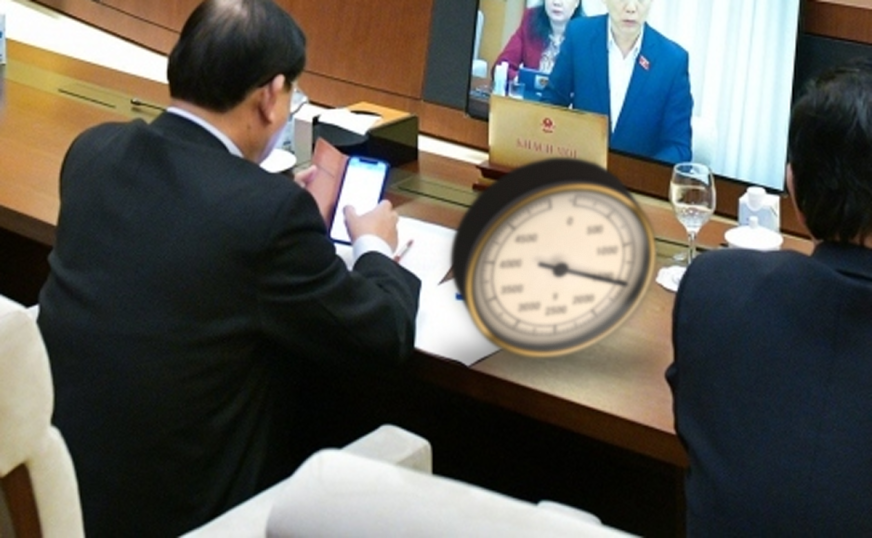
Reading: 1500 g
